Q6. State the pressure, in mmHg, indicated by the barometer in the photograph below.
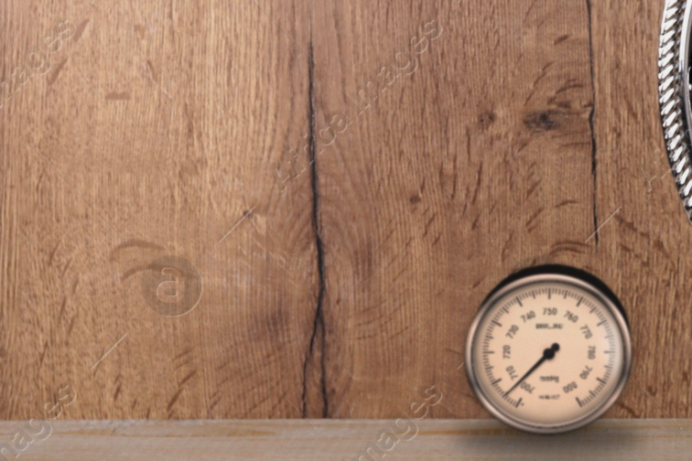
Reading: 705 mmHg
